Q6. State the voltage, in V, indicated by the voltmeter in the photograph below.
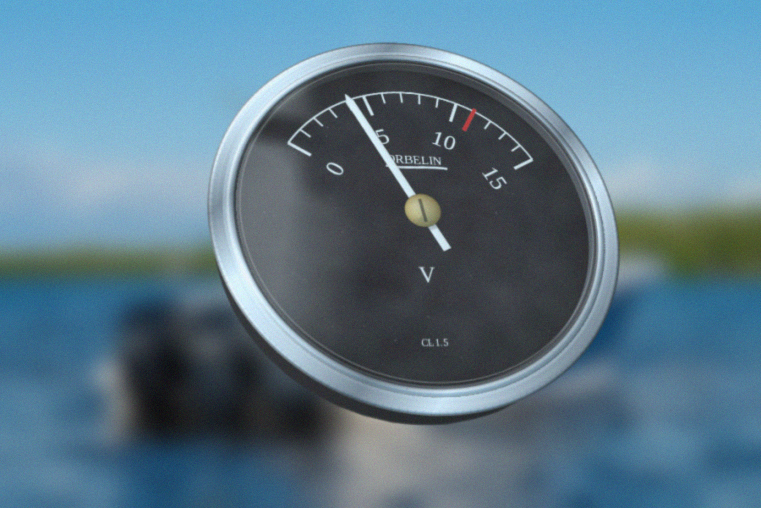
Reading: 4 V
